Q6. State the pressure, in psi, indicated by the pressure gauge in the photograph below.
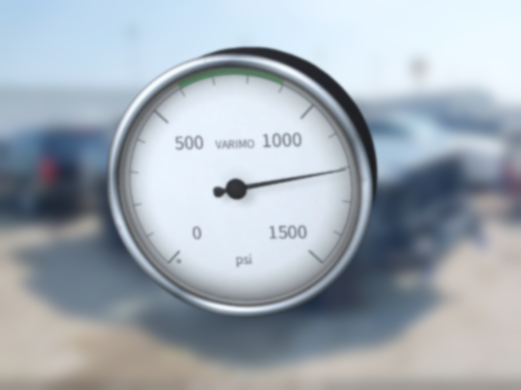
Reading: 1200 psi
